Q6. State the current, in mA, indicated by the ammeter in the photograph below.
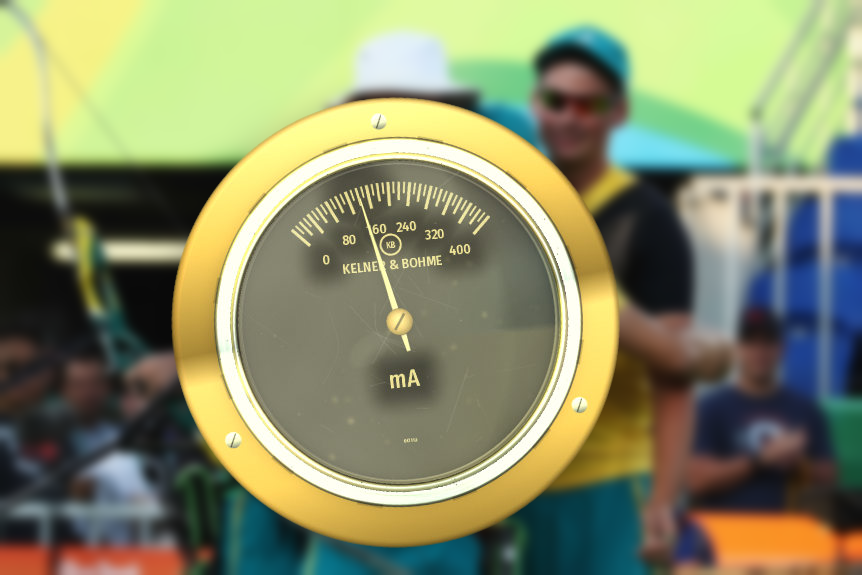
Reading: 140 mA
